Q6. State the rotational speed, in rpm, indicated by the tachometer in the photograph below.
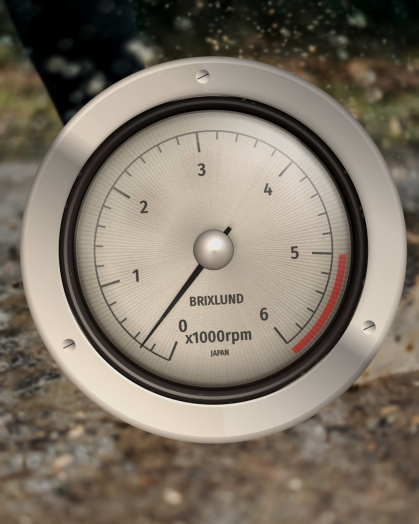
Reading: 300 rpm
